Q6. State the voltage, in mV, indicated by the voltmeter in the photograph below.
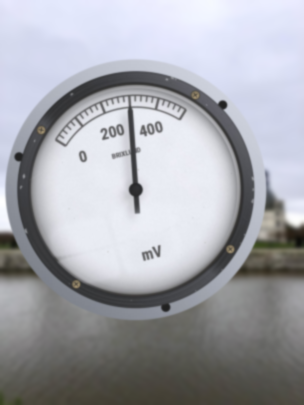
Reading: 300 mV
